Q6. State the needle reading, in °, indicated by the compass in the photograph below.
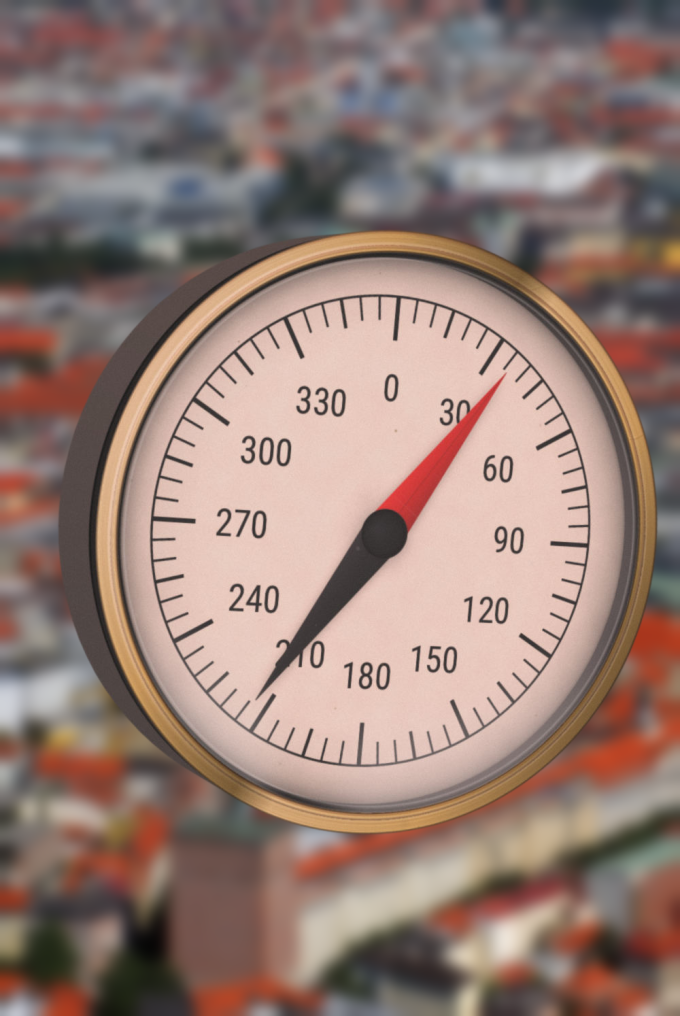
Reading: 35 °
